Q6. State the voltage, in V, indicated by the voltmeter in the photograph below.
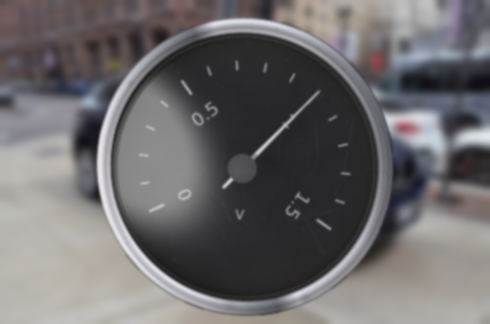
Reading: 1 V
